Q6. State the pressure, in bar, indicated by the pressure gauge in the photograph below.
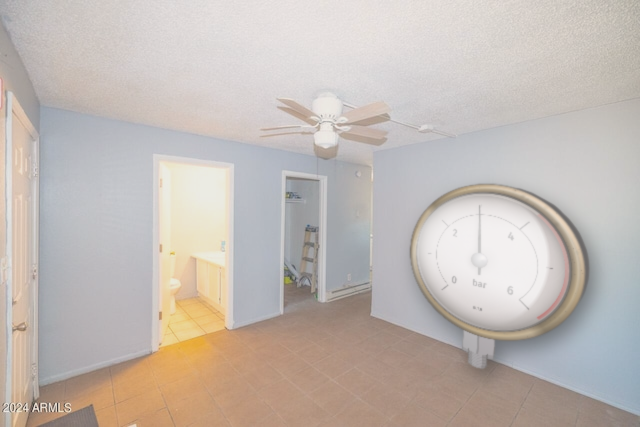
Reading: 3 bar
